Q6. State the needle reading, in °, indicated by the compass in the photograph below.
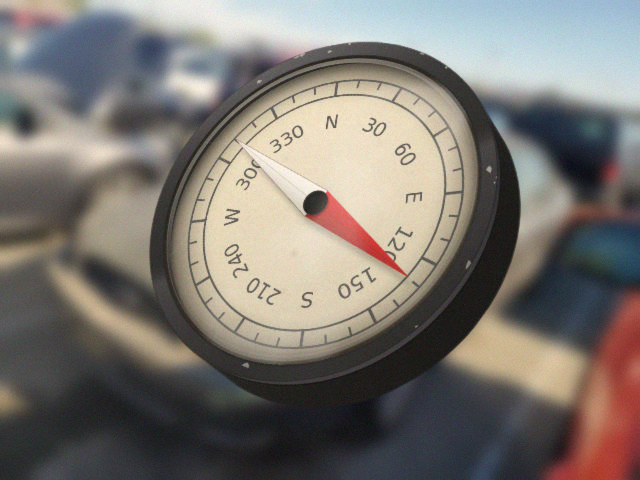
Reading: 130 °
